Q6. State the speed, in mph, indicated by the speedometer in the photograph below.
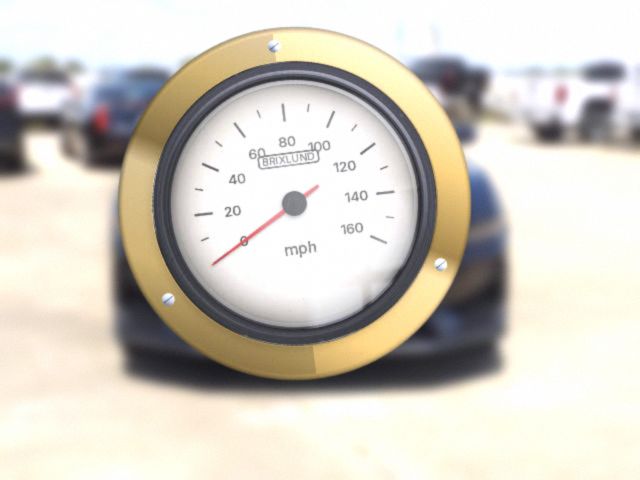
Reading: 0 mph
